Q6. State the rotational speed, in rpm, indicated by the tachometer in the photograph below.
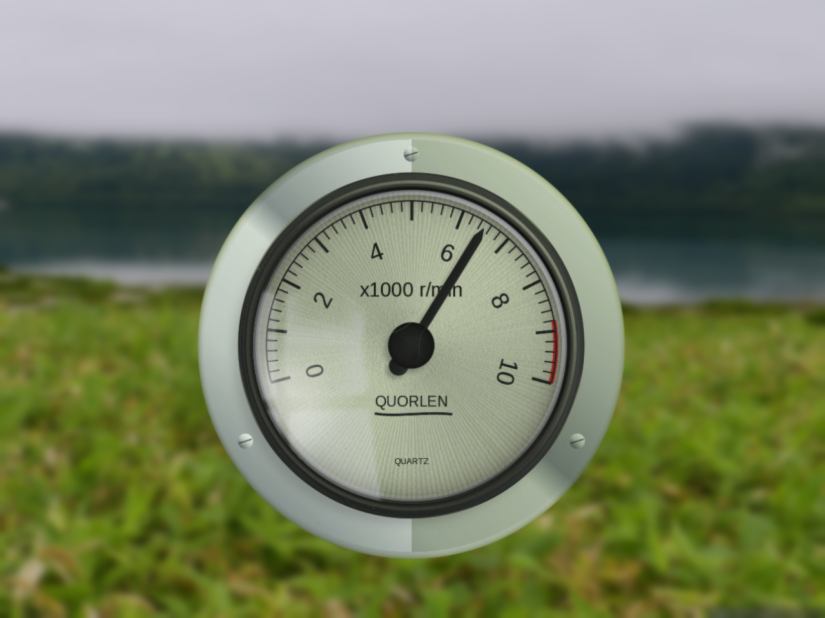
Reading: 6500 rpm
